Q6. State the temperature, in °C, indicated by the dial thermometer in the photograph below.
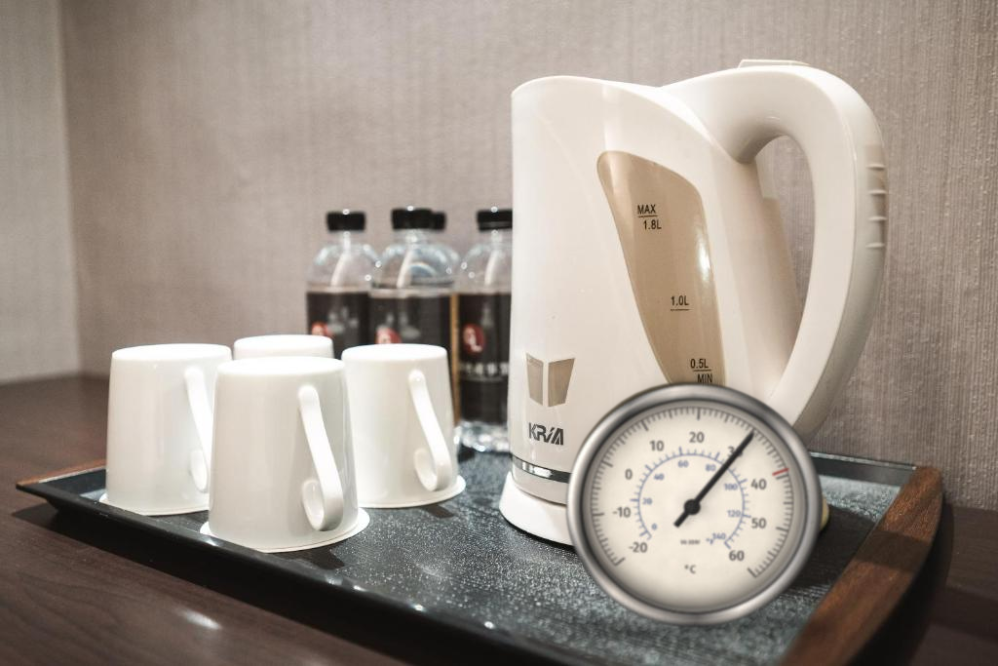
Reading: 30 °C
